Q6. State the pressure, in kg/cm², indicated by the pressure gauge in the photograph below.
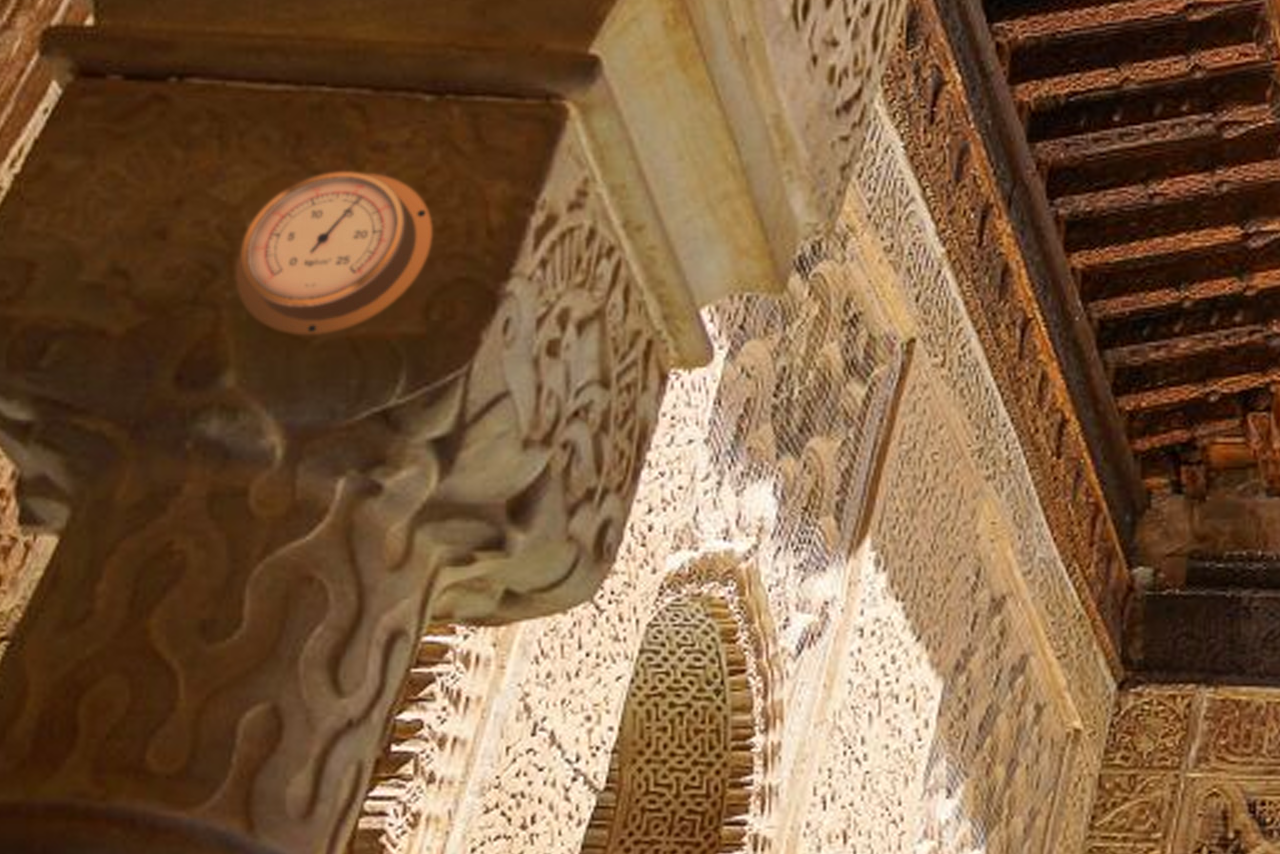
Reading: 15 kg/cm²
